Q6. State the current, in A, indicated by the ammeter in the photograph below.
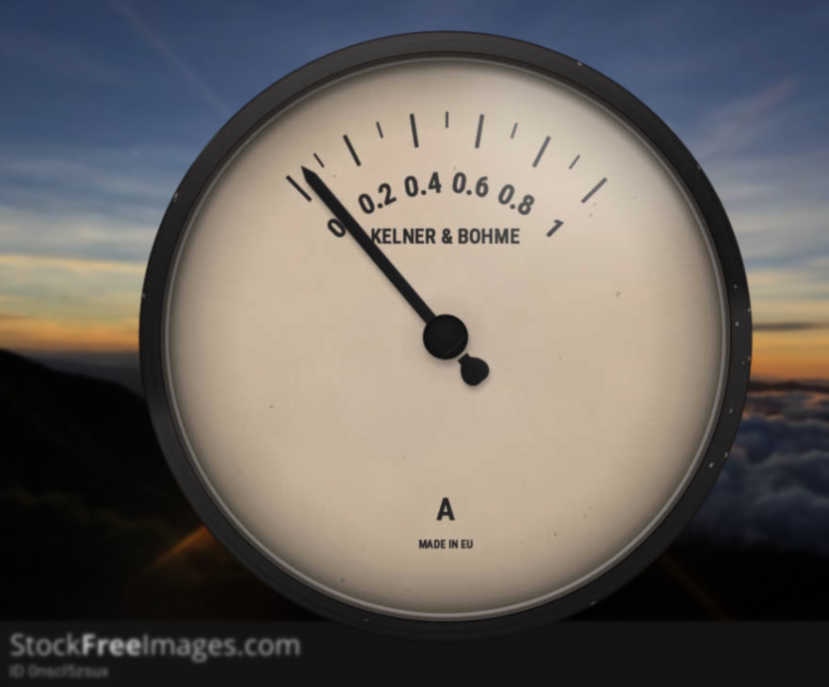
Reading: 0.05 A
